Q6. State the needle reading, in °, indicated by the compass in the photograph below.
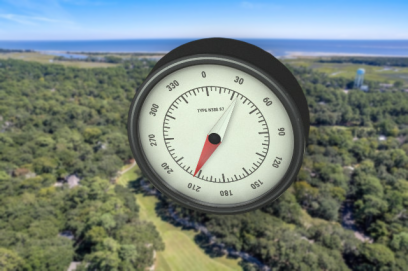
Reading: 215 °
